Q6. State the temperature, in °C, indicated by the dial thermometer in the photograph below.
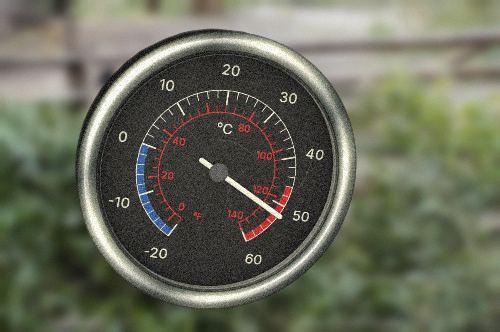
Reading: 52 °C
